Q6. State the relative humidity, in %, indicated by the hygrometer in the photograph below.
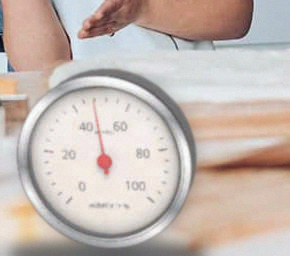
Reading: 48 %
